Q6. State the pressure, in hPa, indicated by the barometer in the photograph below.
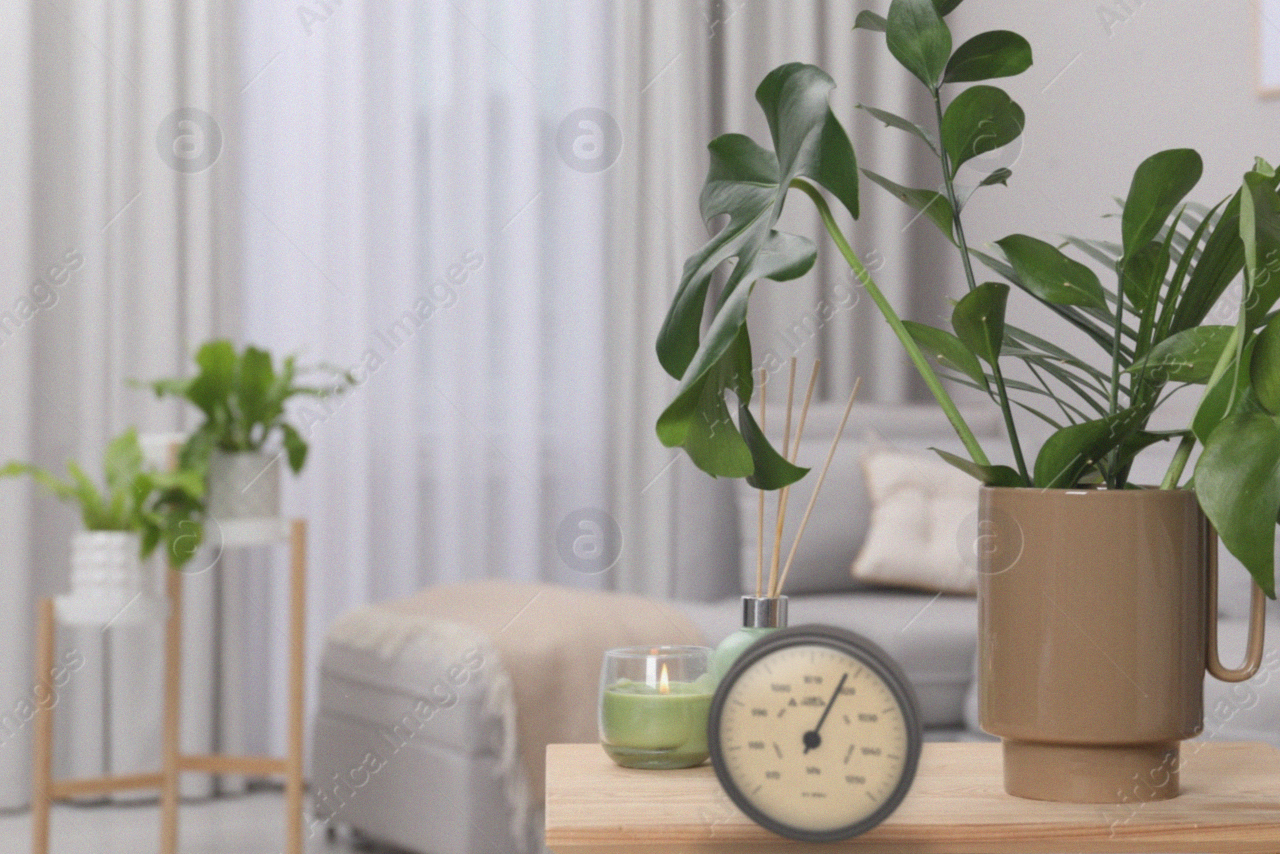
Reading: 1018 hPa
